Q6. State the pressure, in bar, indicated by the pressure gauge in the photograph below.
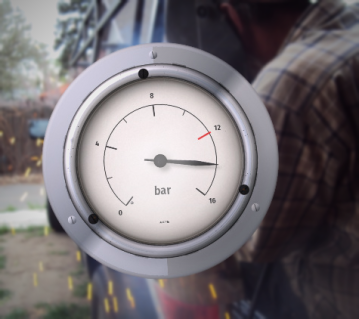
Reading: 14 bar
